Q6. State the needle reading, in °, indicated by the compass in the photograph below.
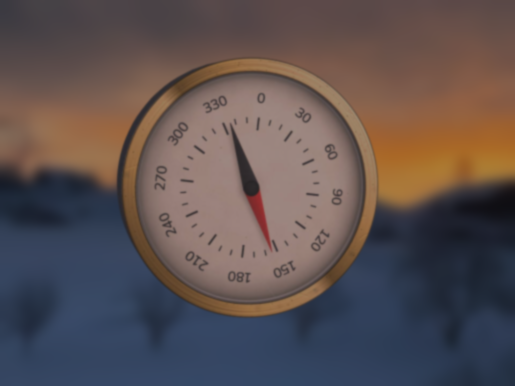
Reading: 155 °
